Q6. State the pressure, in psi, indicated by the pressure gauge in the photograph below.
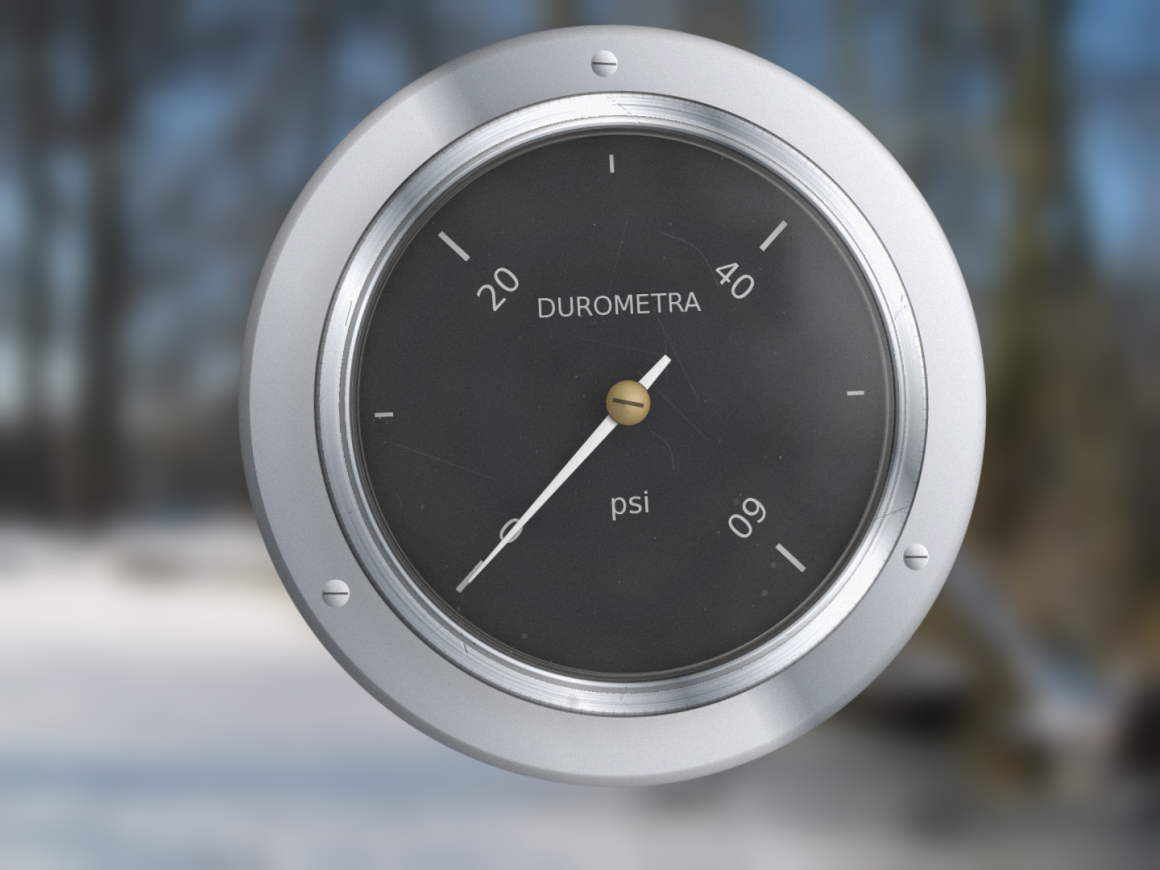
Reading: 0 psi
